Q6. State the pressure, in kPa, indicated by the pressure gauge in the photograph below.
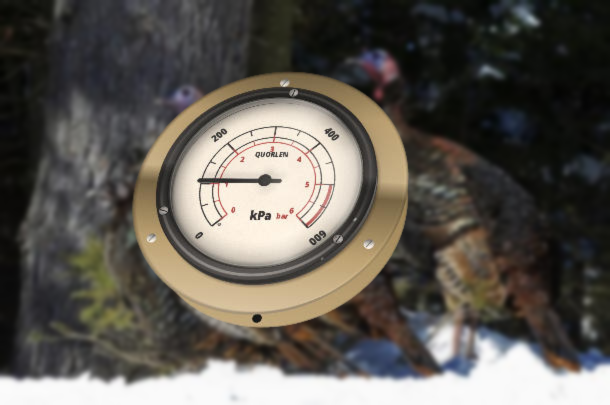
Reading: 100 kPa
